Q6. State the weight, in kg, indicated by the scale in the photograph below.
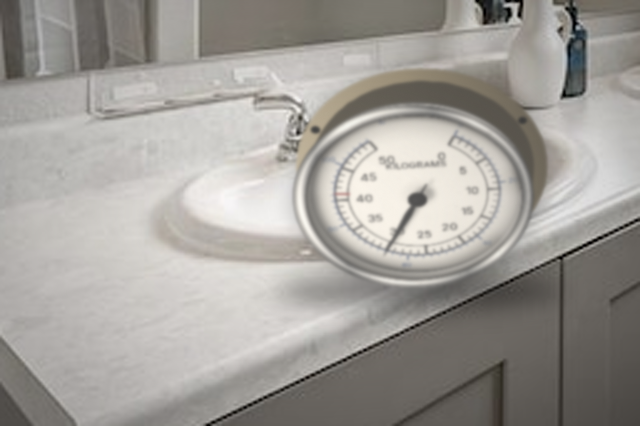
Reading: 30 kg
